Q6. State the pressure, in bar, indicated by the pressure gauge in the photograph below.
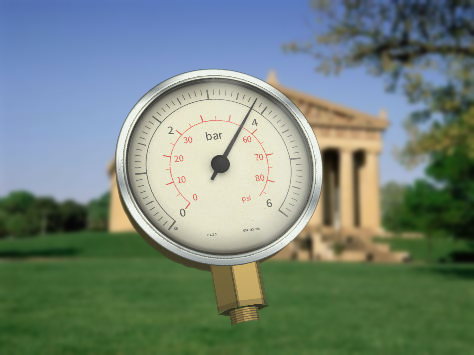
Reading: 3.8 bar
